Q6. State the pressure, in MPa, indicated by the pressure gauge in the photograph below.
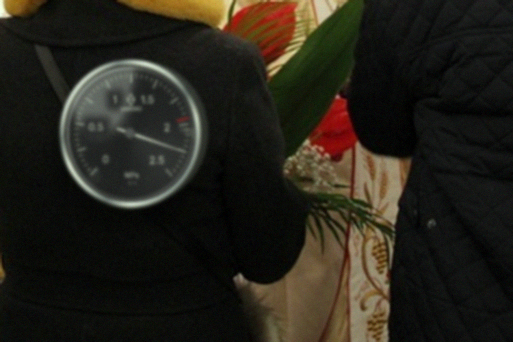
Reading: 2.25 MPa
